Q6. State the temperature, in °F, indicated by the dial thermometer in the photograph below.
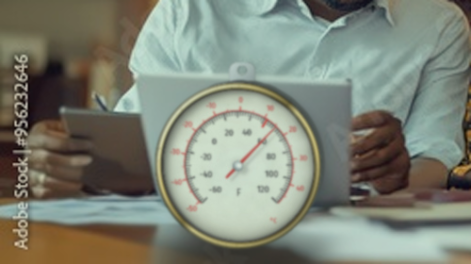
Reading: 60 °F
